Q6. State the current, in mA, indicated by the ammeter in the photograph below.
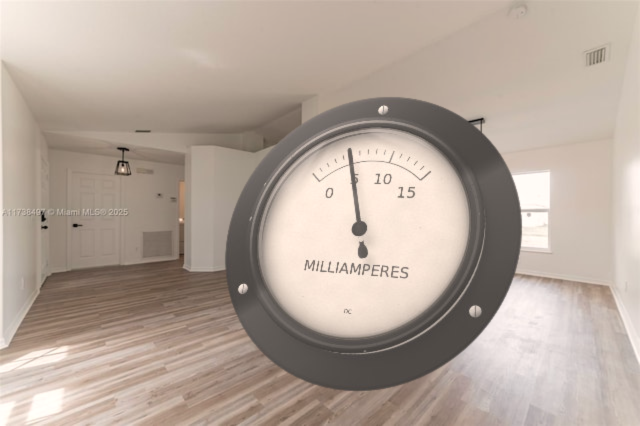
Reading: 5 mA
